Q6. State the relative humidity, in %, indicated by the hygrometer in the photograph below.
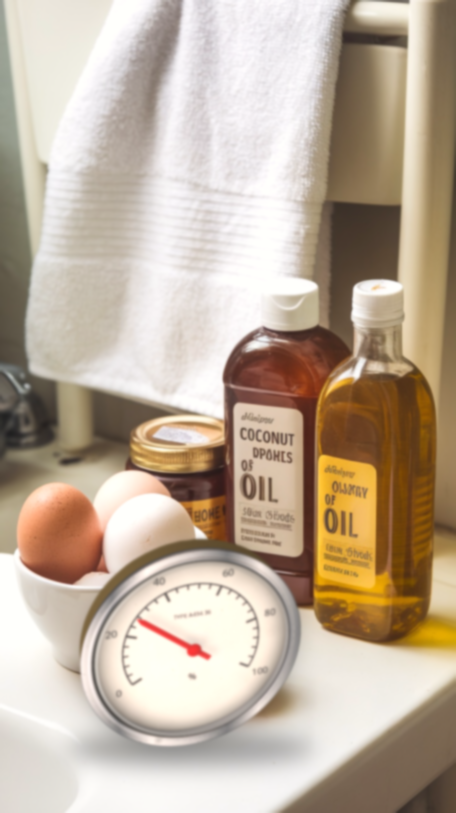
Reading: 28 %
